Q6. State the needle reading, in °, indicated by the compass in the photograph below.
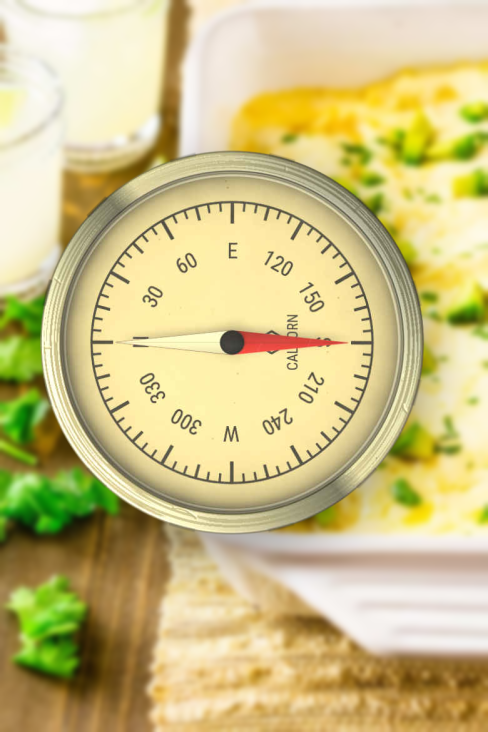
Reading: 180 °
